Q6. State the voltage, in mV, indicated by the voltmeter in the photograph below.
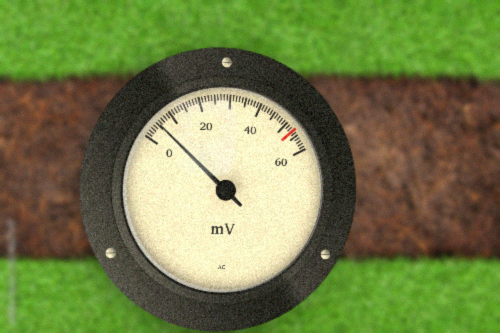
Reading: 5 mV
